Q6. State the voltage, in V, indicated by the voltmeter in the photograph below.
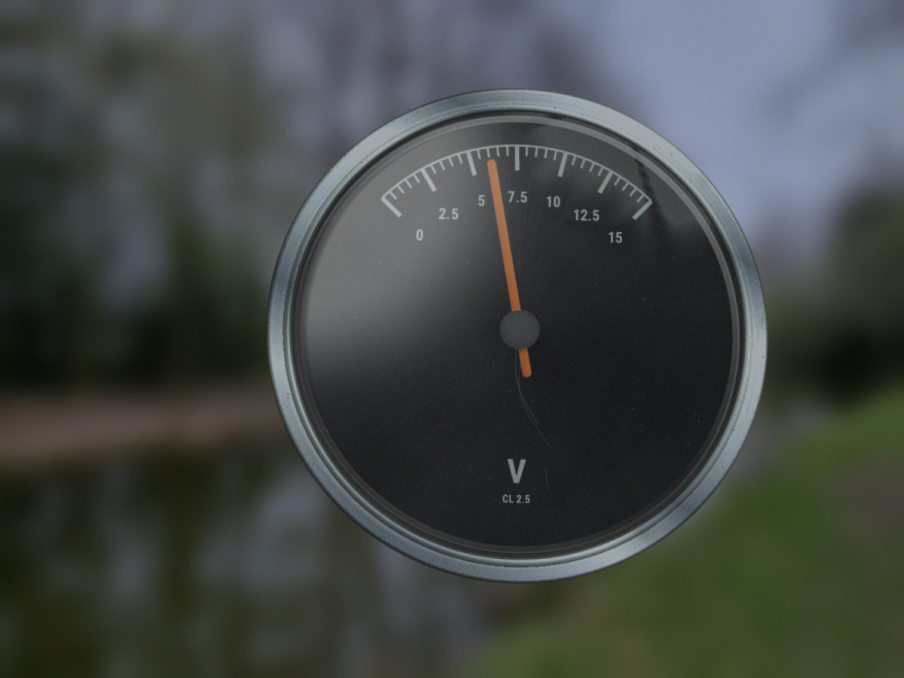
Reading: 6 V
